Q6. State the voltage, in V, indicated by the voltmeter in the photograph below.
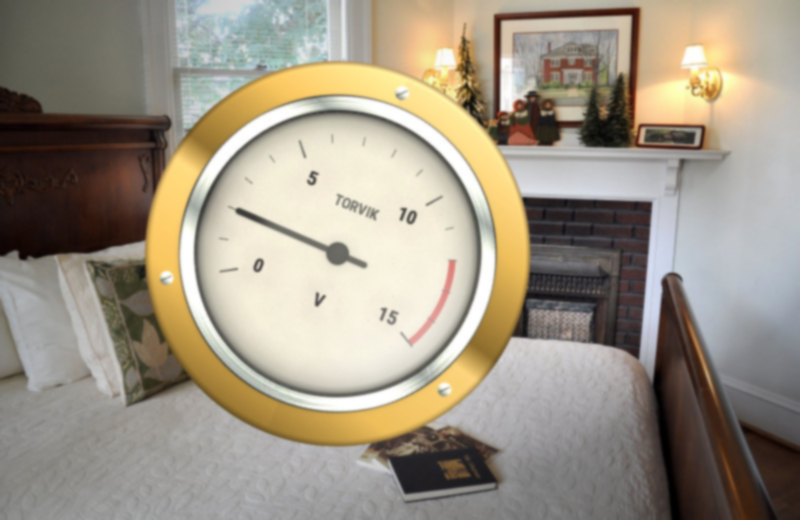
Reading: 2 V
